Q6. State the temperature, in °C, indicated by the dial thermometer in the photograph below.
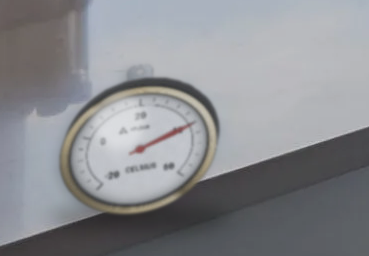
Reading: 40 °C
